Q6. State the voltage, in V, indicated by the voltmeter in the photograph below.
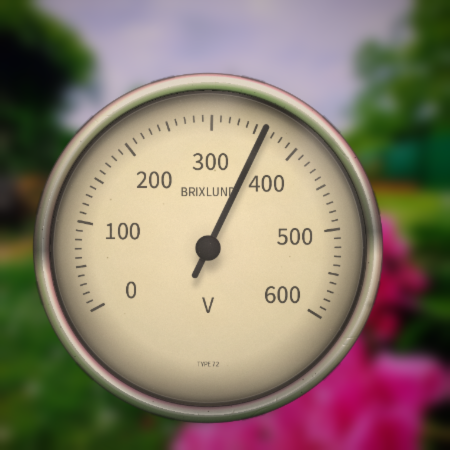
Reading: 360 V
